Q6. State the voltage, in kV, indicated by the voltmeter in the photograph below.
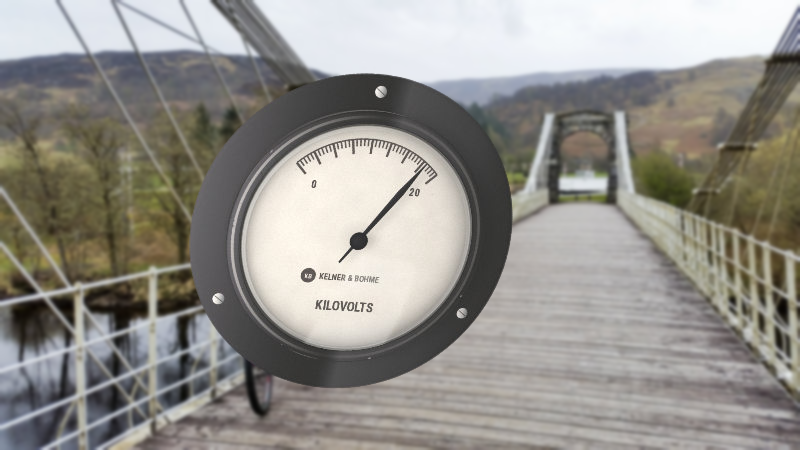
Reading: 17.5 kV
